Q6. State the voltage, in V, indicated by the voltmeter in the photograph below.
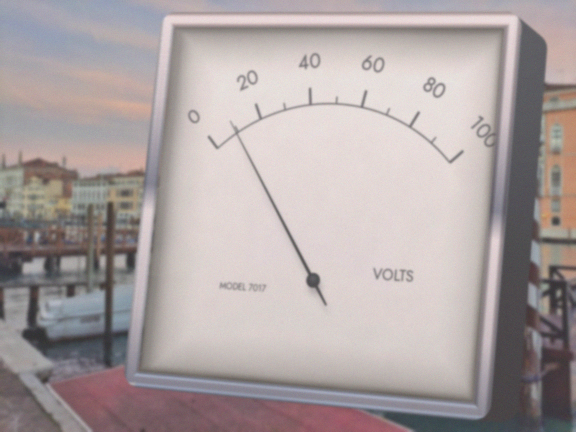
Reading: 10 V
